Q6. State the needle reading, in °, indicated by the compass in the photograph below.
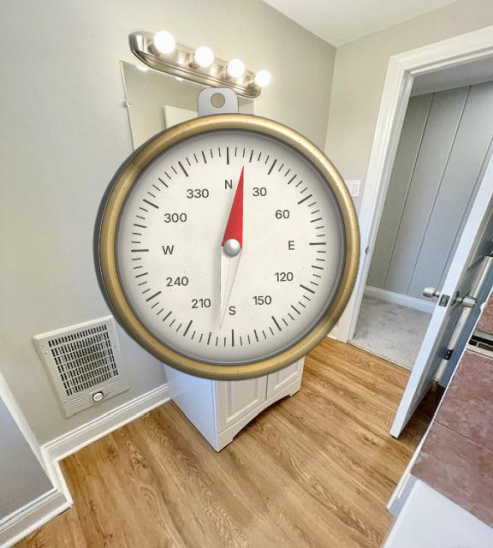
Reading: 10 °
